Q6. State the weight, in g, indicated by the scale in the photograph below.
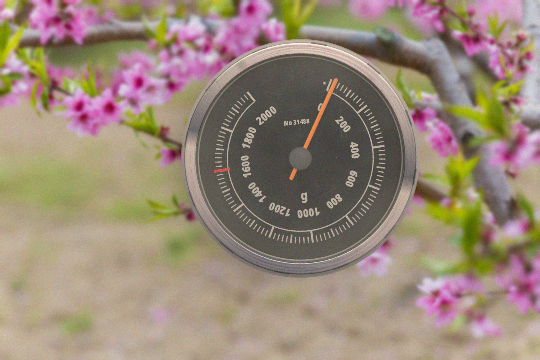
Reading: 20 g
